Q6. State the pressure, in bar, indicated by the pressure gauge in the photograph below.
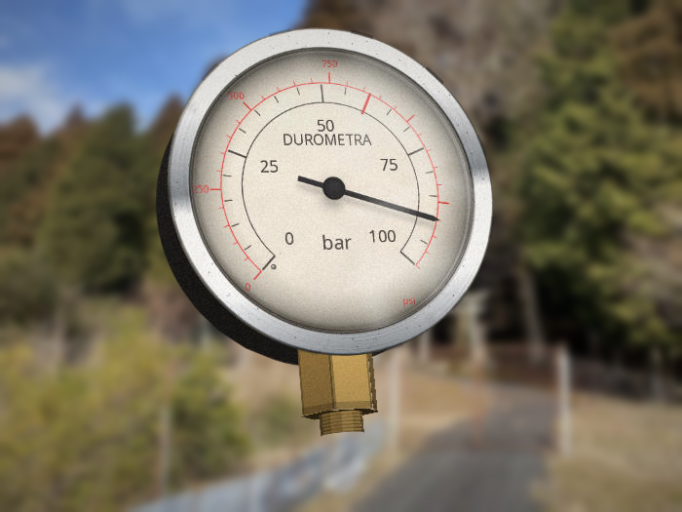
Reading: 90 bar
